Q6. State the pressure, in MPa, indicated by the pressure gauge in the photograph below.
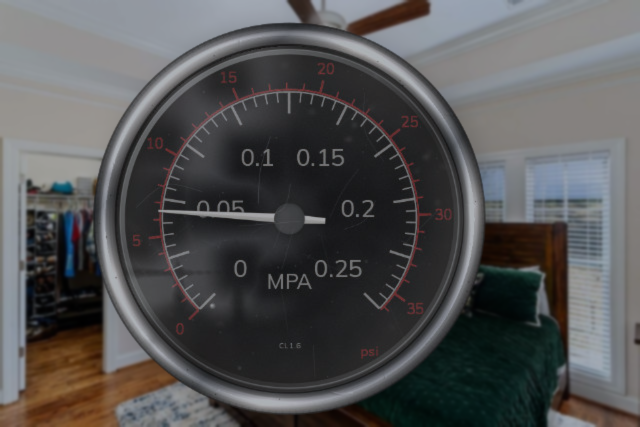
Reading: 0.045 MPa
